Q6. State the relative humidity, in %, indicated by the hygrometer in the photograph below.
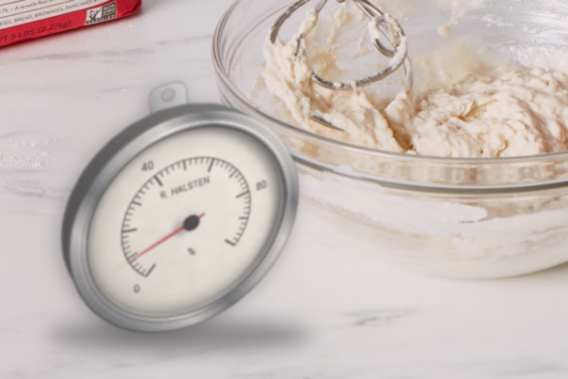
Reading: 10 %
